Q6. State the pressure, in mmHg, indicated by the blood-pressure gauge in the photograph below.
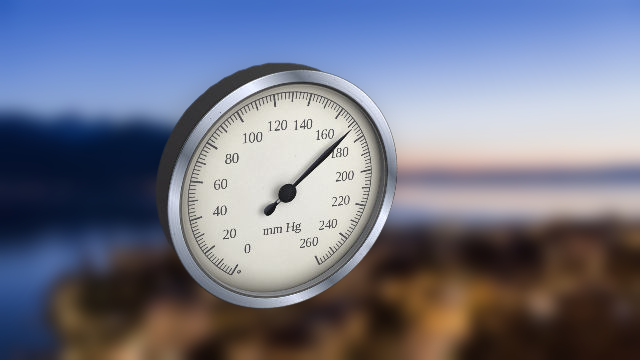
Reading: 170 mmHg
